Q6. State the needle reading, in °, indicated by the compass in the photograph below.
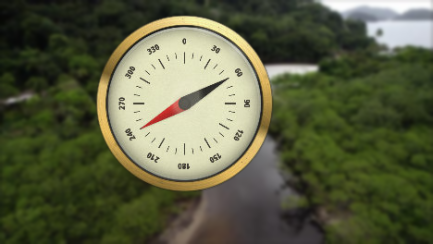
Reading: 240 °
